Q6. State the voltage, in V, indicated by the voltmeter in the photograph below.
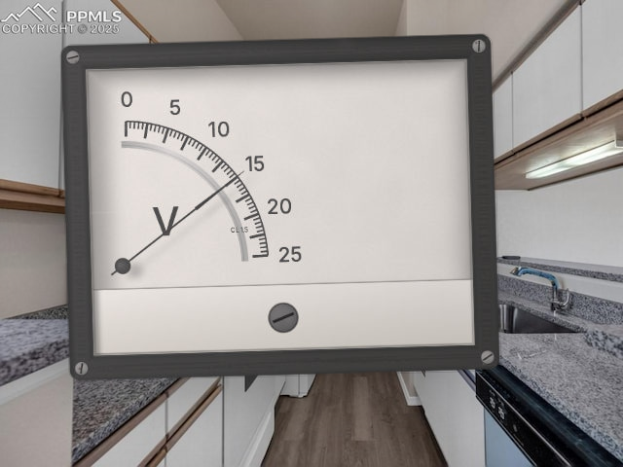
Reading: 15 V
